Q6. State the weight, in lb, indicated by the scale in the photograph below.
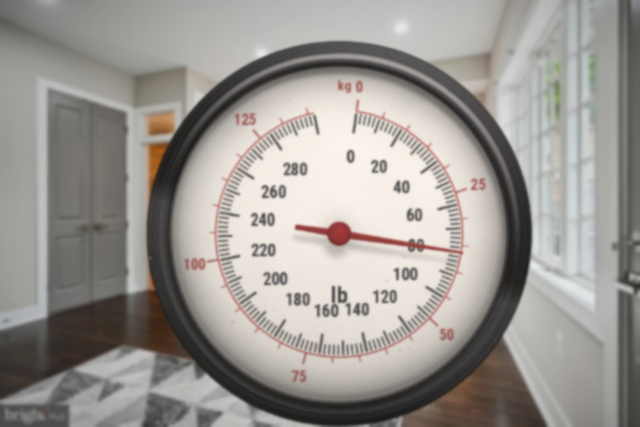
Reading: 80 lb
